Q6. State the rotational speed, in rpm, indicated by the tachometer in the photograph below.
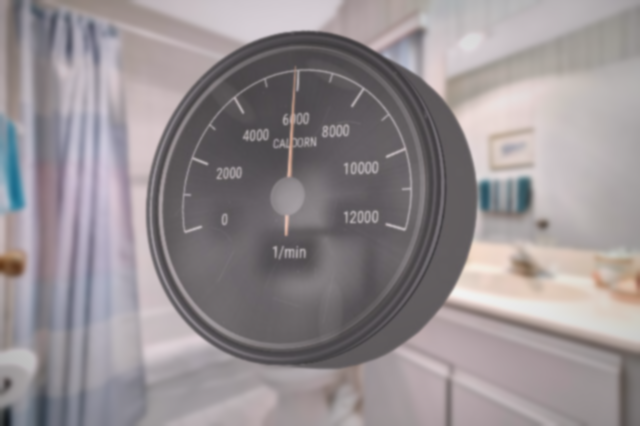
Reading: 6000 rpm
